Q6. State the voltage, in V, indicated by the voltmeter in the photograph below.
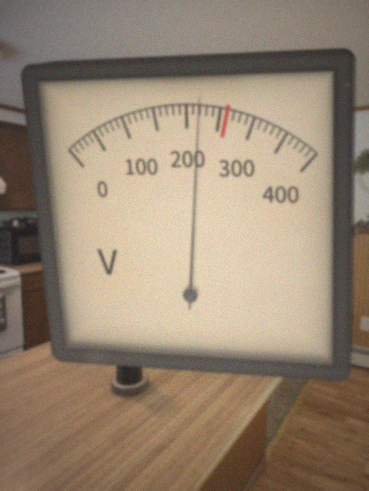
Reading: 220 V
